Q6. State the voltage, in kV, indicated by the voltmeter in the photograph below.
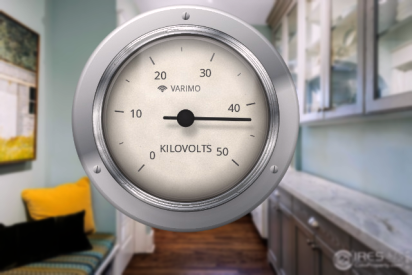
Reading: 42.5 kV
